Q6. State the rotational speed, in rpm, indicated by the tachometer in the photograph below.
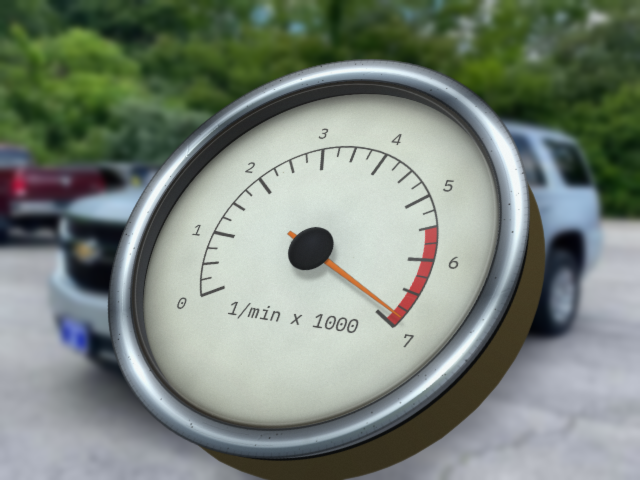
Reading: 6875 rpm
